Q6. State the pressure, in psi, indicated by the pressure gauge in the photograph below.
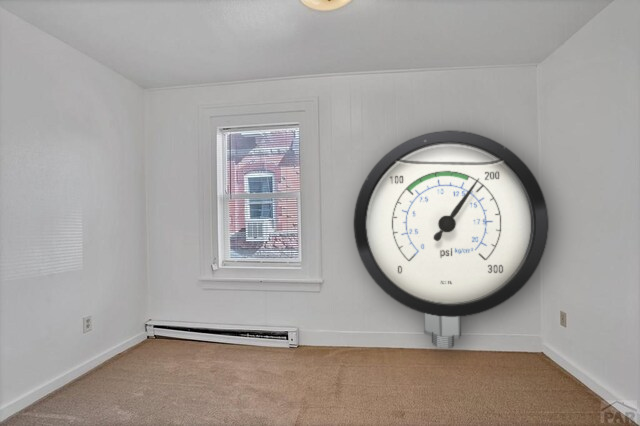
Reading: 190 psi
